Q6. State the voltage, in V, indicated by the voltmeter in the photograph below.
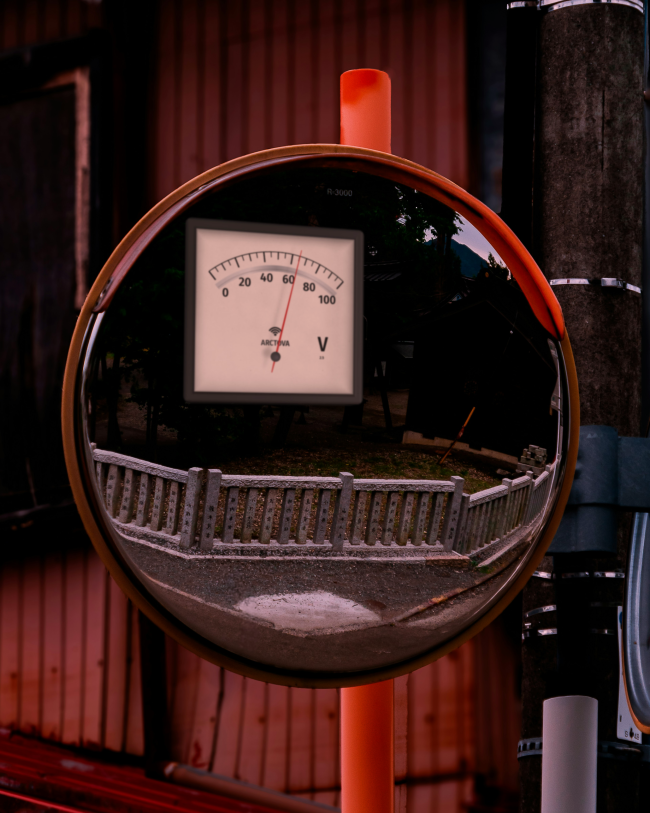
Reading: 65 V
